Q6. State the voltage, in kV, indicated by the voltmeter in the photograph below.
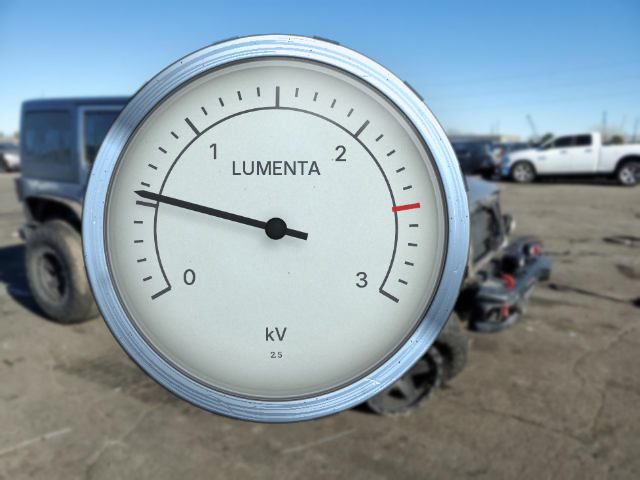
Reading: 0.55 kV
